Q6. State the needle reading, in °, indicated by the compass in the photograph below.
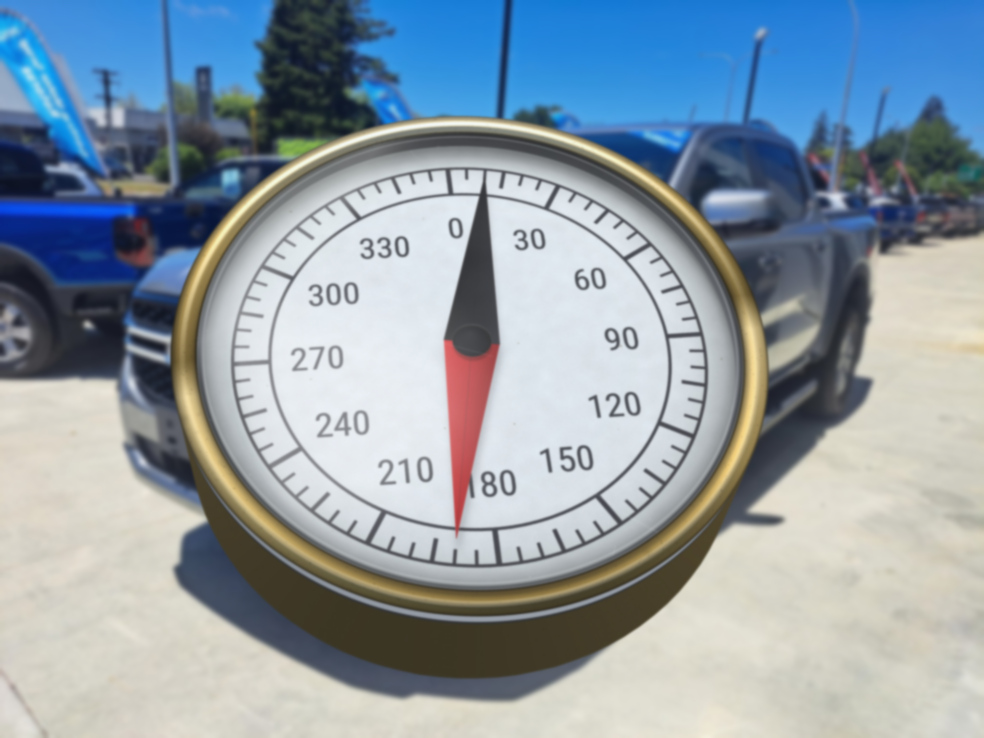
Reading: 190 °
